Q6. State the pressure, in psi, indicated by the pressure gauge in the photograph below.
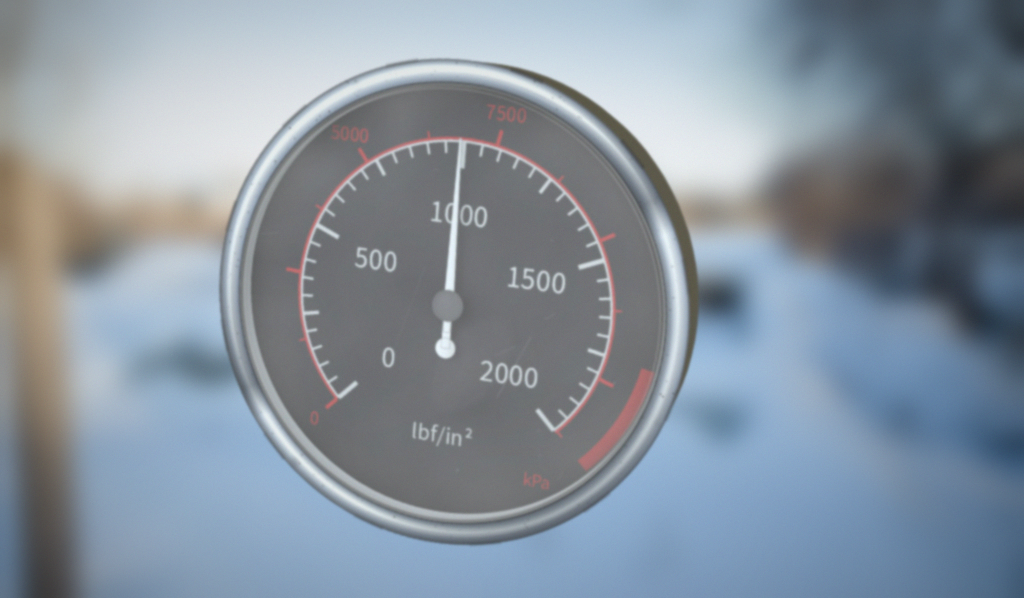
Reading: 1000 psi
